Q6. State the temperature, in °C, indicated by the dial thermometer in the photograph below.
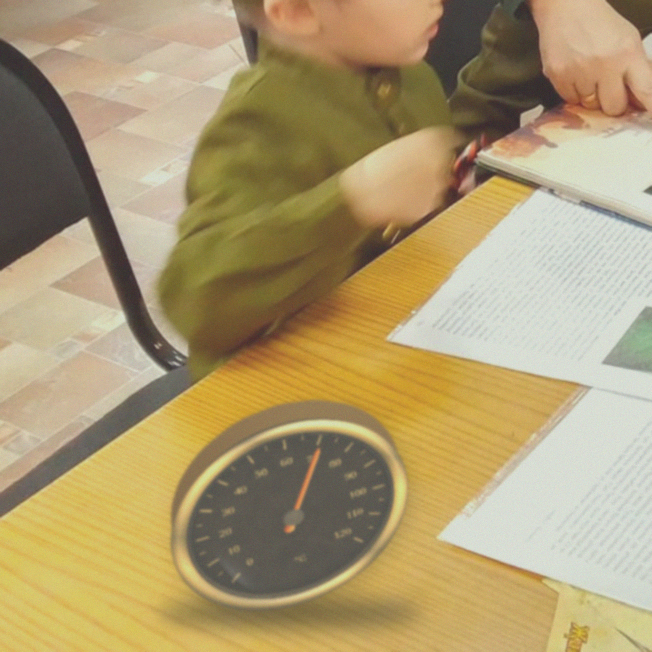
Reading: 70 °C
